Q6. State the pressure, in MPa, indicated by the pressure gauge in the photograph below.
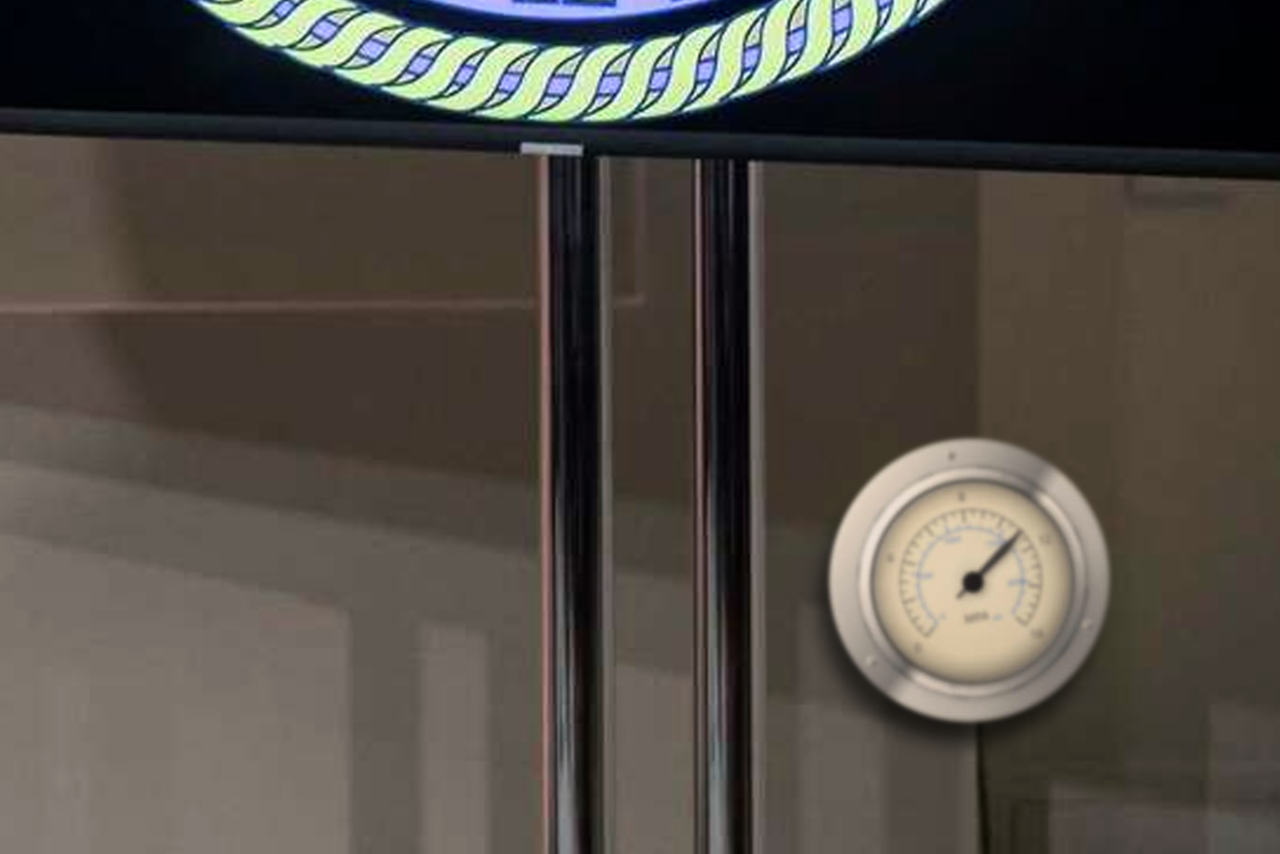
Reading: 11 MPa
